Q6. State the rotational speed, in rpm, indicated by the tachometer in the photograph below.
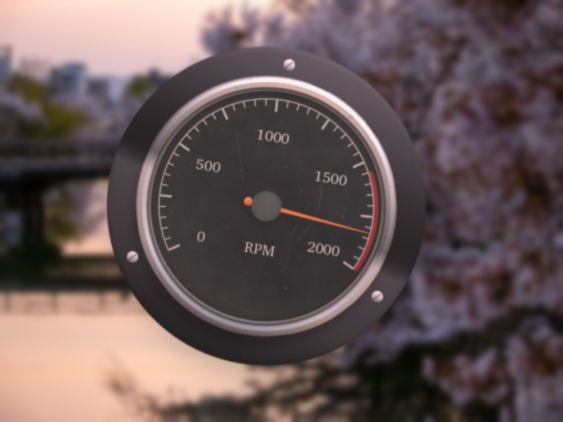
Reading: 1825 rpm
